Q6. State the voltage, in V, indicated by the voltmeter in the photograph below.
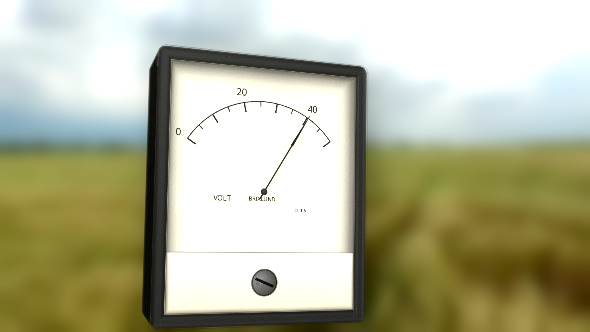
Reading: 40 V
